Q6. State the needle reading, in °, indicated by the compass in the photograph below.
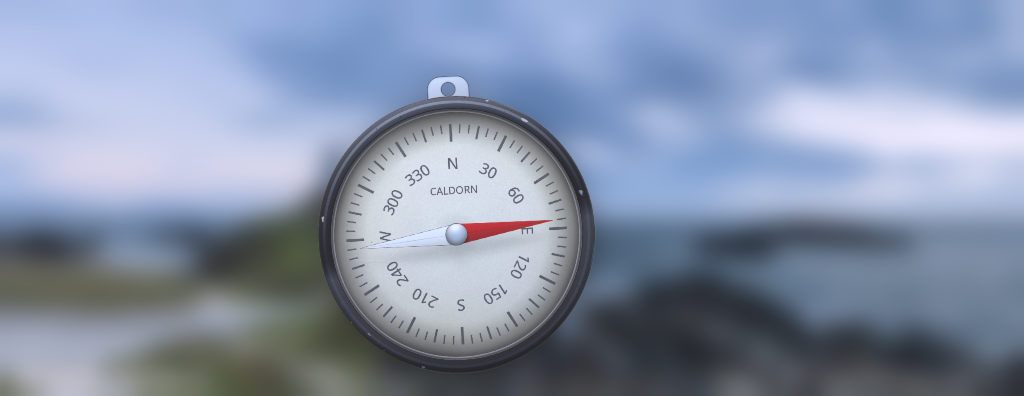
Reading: 85 °
